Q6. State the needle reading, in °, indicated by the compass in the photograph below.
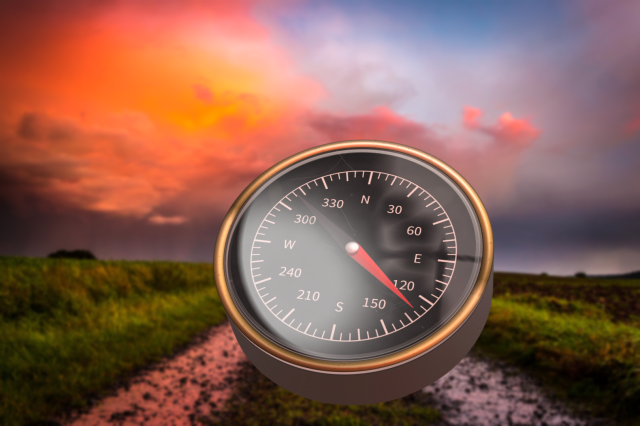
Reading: 130 °
